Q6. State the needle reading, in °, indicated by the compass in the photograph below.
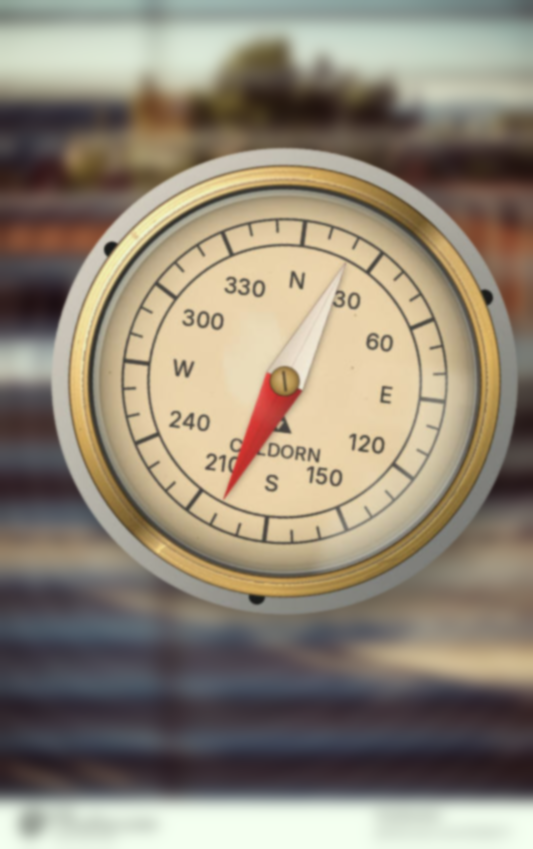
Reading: 200 °
